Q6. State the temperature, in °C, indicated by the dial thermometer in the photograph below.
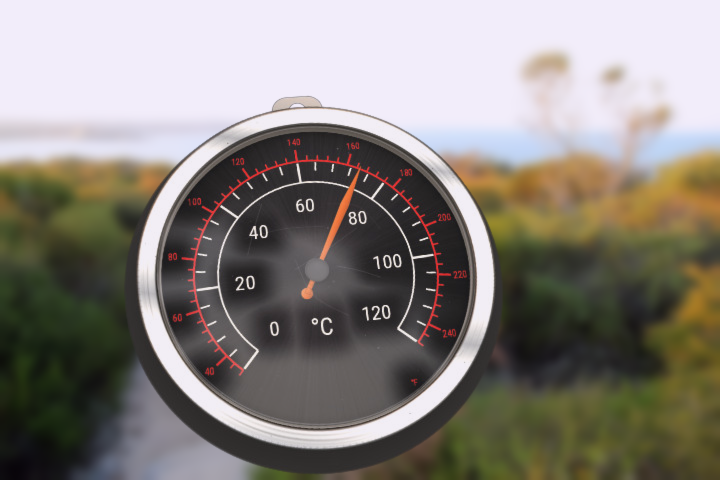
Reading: 74 °C
